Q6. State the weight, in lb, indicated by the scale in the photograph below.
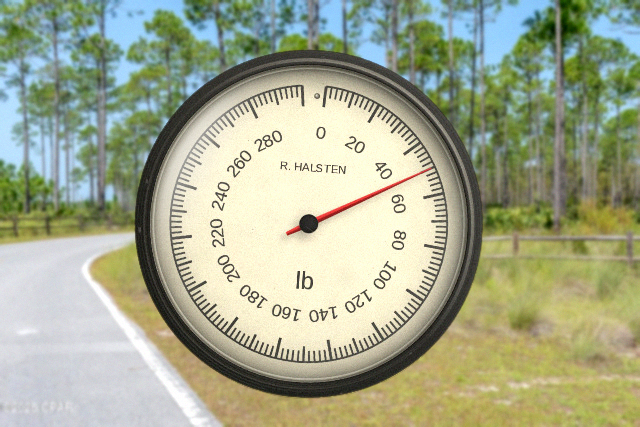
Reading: 50 lb
